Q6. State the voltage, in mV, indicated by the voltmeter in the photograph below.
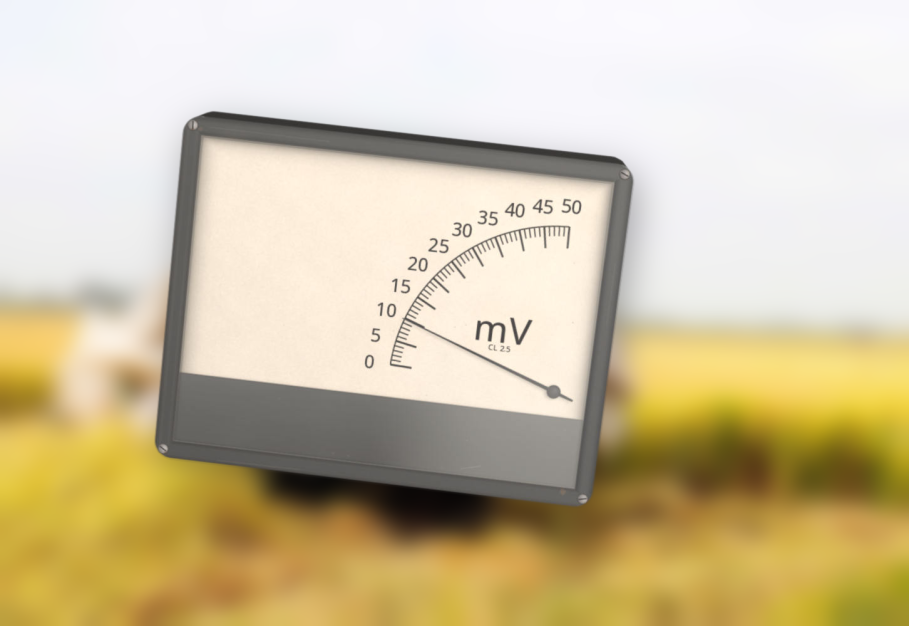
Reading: 10 mV
